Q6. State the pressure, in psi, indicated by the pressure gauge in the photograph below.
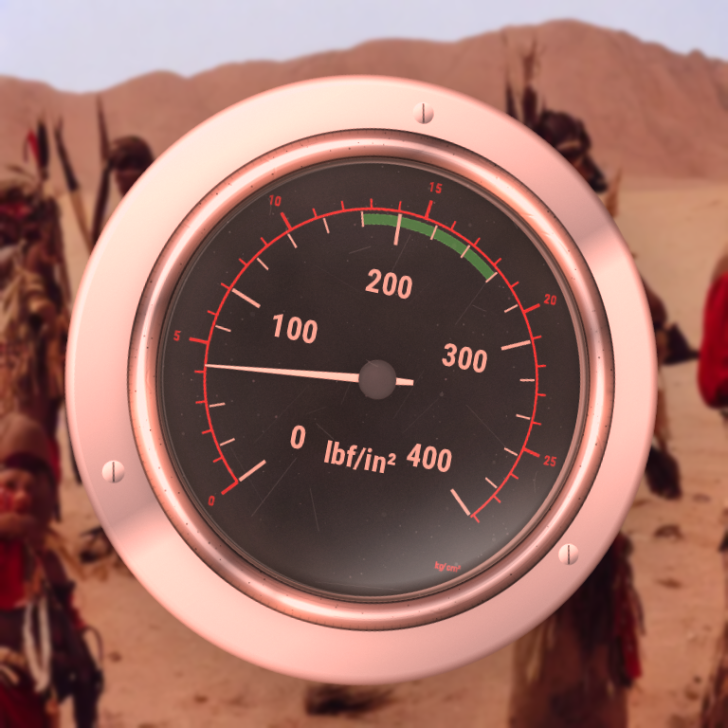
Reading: 60 psi
